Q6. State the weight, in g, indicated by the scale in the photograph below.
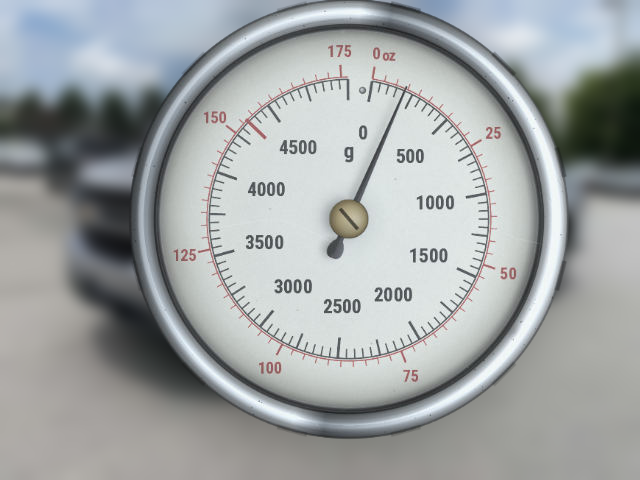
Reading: 200 g
